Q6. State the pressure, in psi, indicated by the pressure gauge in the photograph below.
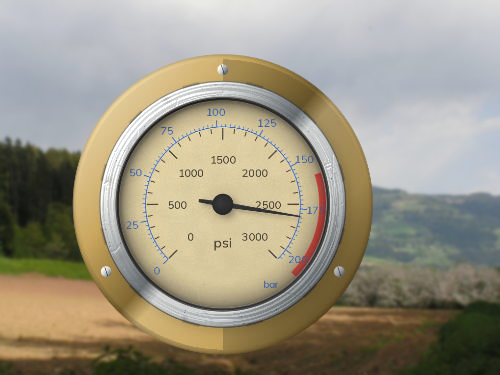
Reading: 2600 psi
